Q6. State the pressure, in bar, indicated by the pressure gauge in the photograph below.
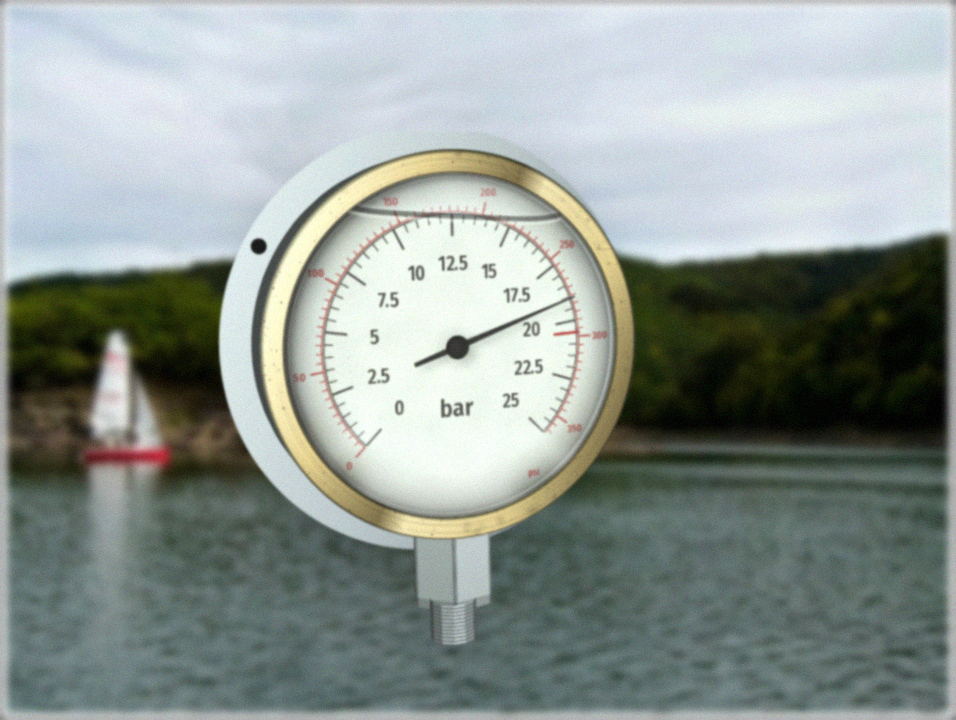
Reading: 19 bar
